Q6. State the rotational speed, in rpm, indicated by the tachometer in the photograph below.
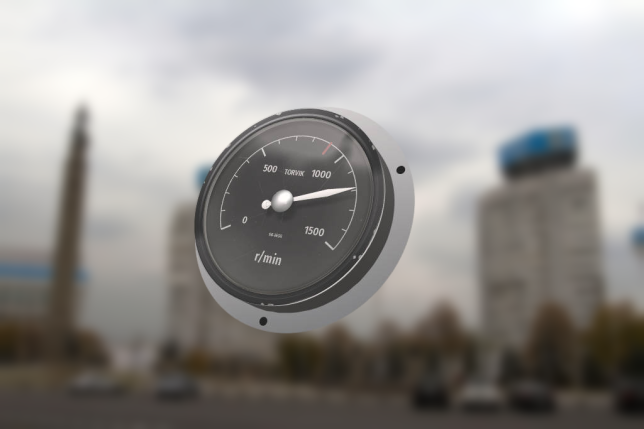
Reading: 1200 rpm
